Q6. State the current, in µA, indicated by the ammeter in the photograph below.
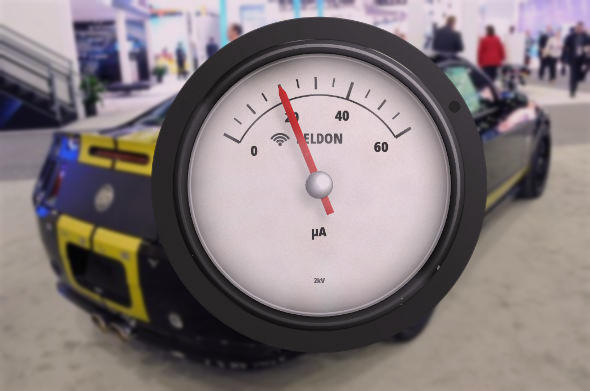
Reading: 20 µA
